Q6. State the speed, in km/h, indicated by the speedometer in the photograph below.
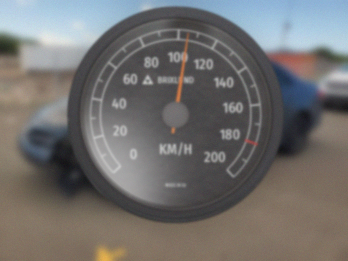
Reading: 105 km/h
